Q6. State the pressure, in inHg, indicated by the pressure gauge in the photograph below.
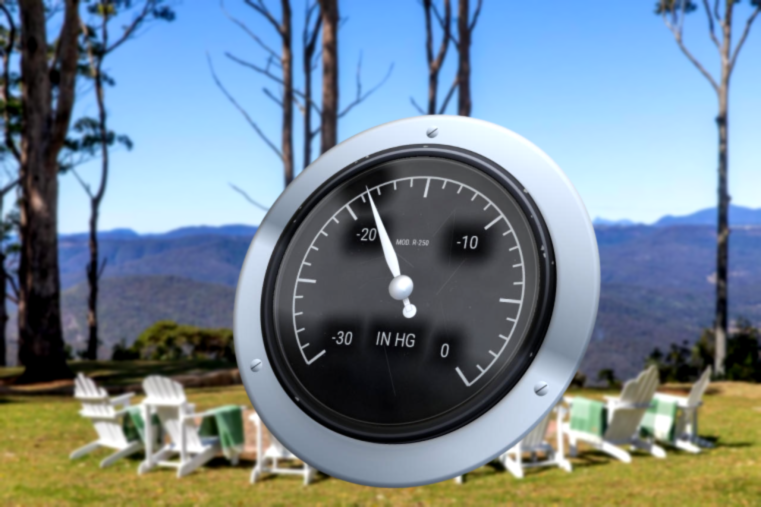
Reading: -18.5 inHg
